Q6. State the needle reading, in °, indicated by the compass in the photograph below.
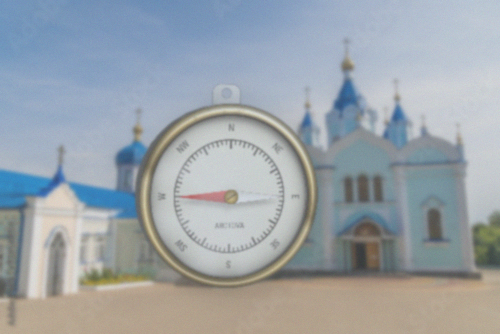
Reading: 270 °
